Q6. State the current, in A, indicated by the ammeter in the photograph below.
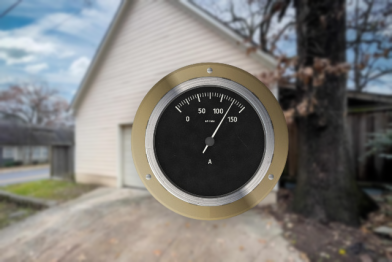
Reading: 125 A
